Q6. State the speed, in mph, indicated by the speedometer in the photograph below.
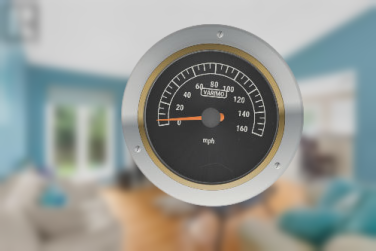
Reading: 5 mph
